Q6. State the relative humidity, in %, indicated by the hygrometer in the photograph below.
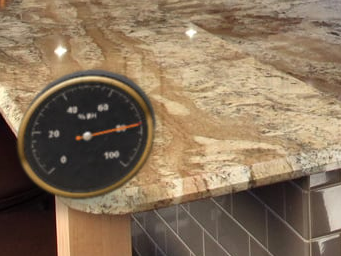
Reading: 80 %
